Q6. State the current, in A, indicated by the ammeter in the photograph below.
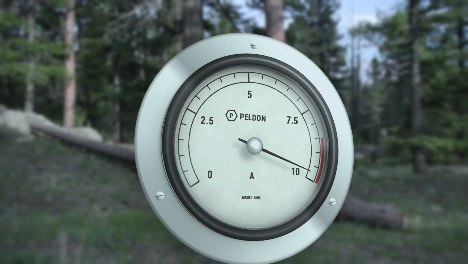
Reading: 9.75 A
